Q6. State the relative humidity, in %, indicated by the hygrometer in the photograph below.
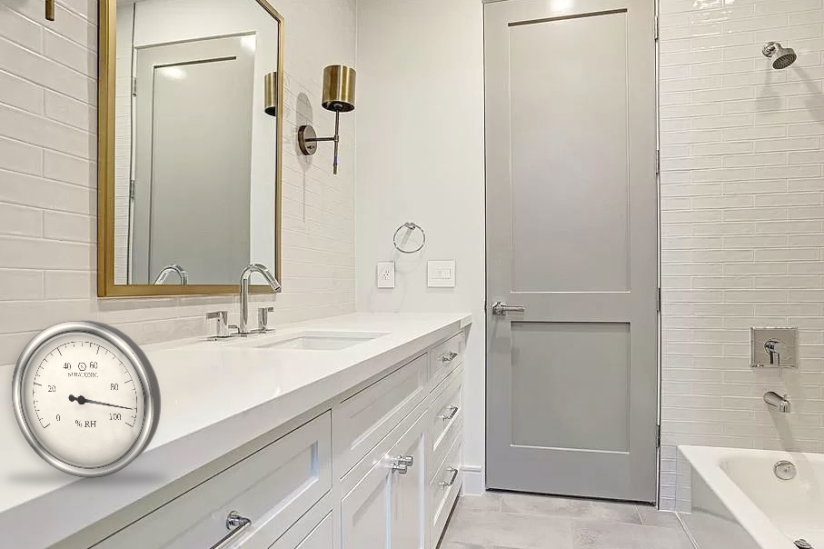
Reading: 92 %
